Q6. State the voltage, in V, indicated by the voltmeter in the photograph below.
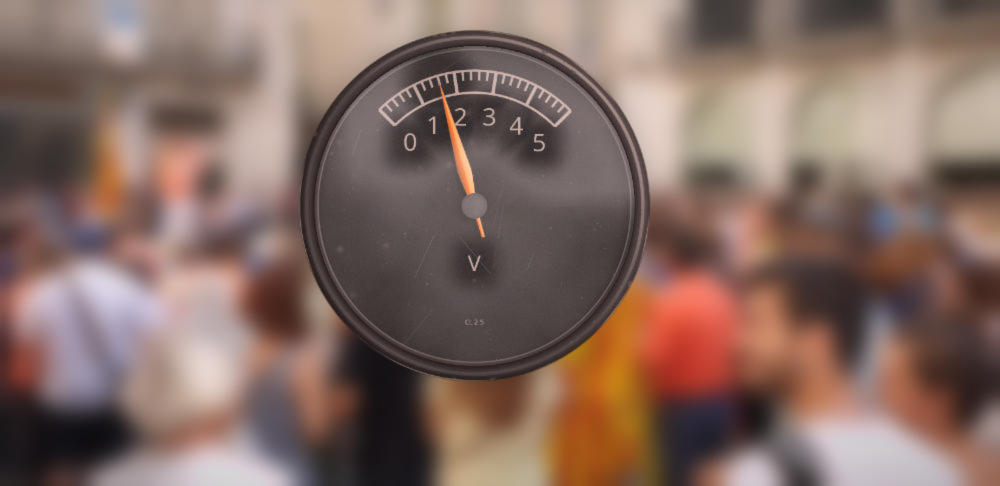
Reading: 1.6 V
